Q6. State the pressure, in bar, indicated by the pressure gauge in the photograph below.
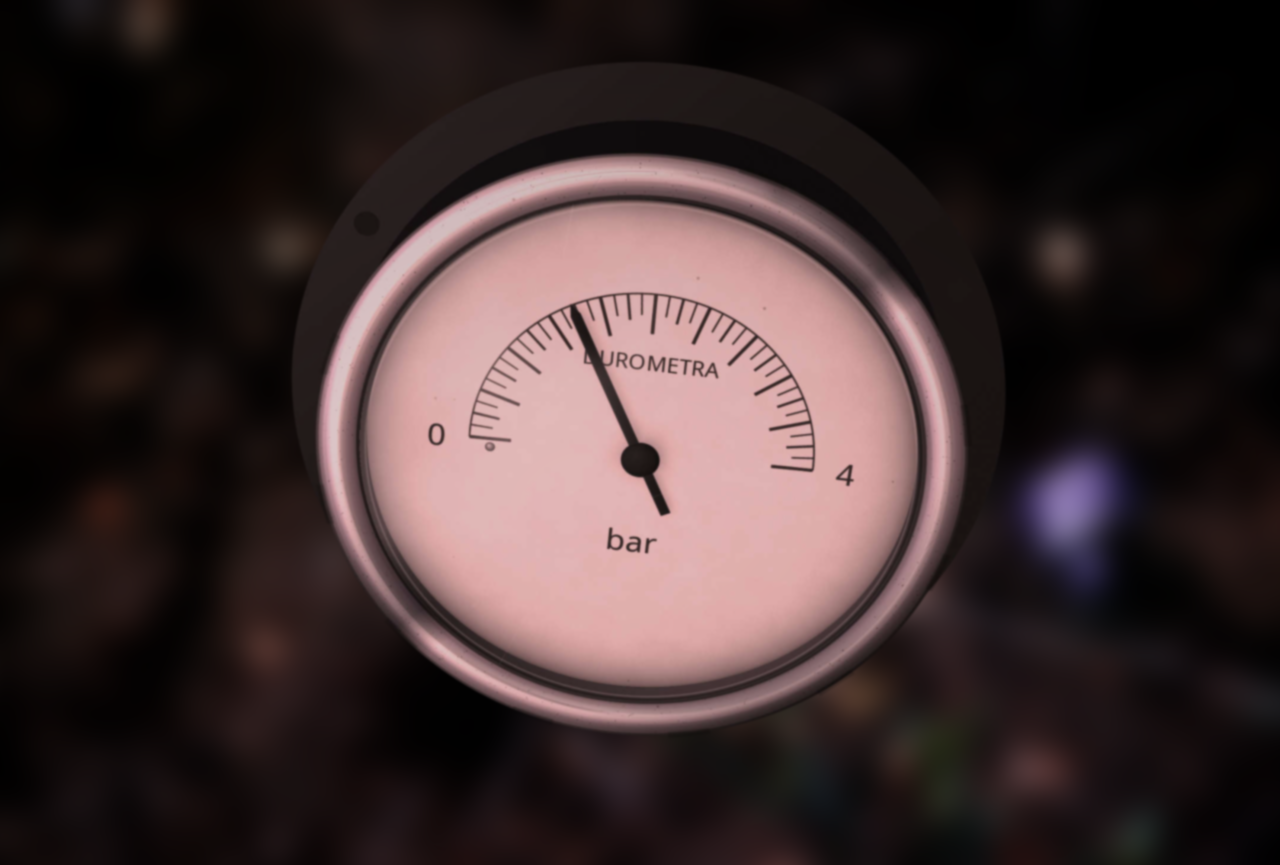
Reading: 1.4 bar
